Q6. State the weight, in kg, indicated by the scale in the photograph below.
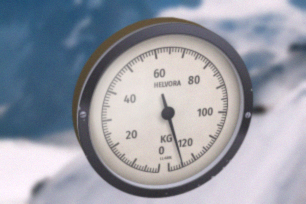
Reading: 125 kg
